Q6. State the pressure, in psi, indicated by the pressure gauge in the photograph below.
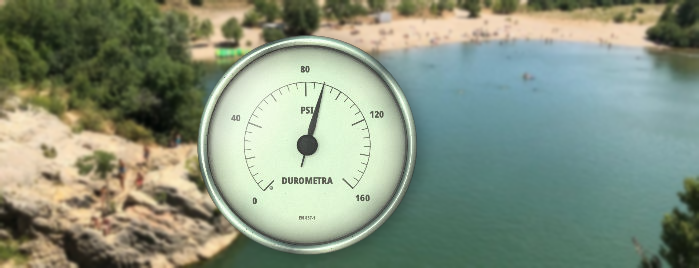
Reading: 90 psi
